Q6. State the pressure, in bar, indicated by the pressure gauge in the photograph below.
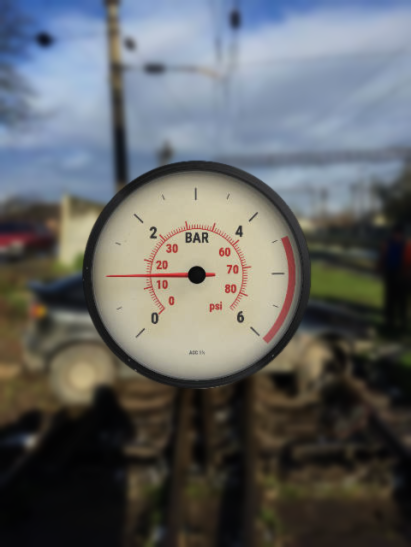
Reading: 1 bar
